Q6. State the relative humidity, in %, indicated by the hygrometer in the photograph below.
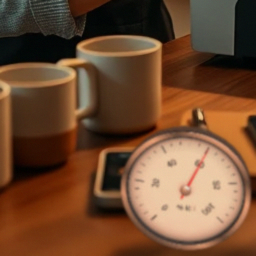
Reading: 60 %
